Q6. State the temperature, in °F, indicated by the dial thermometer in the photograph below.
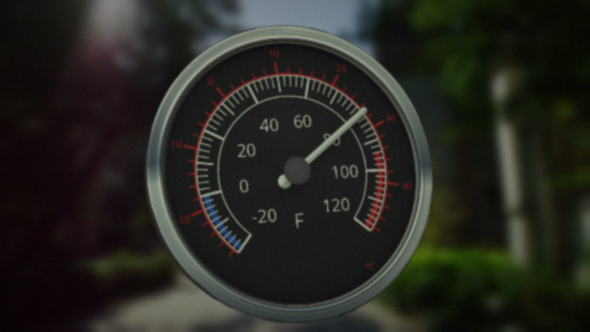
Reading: 80 °F
